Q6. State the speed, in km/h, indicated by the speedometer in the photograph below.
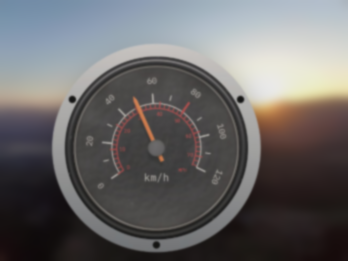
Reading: 50 km/h
